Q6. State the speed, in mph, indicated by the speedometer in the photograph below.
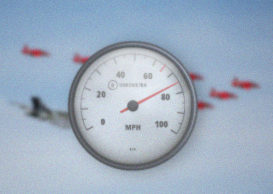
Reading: 75 mph
